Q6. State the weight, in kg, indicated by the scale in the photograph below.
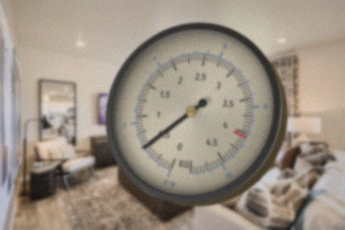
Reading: 0.5 kg
